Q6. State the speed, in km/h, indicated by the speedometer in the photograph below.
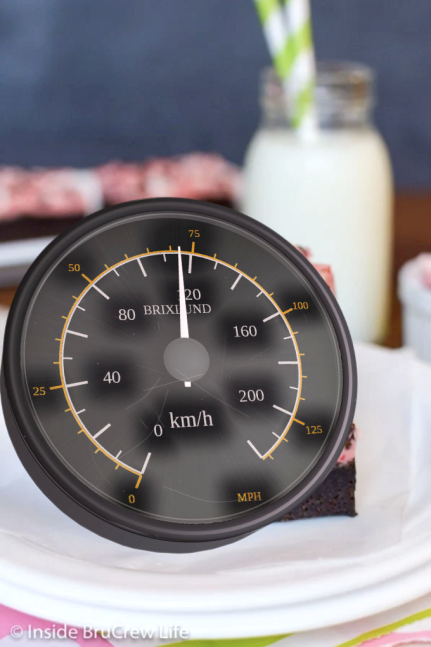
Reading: 115 km/h
